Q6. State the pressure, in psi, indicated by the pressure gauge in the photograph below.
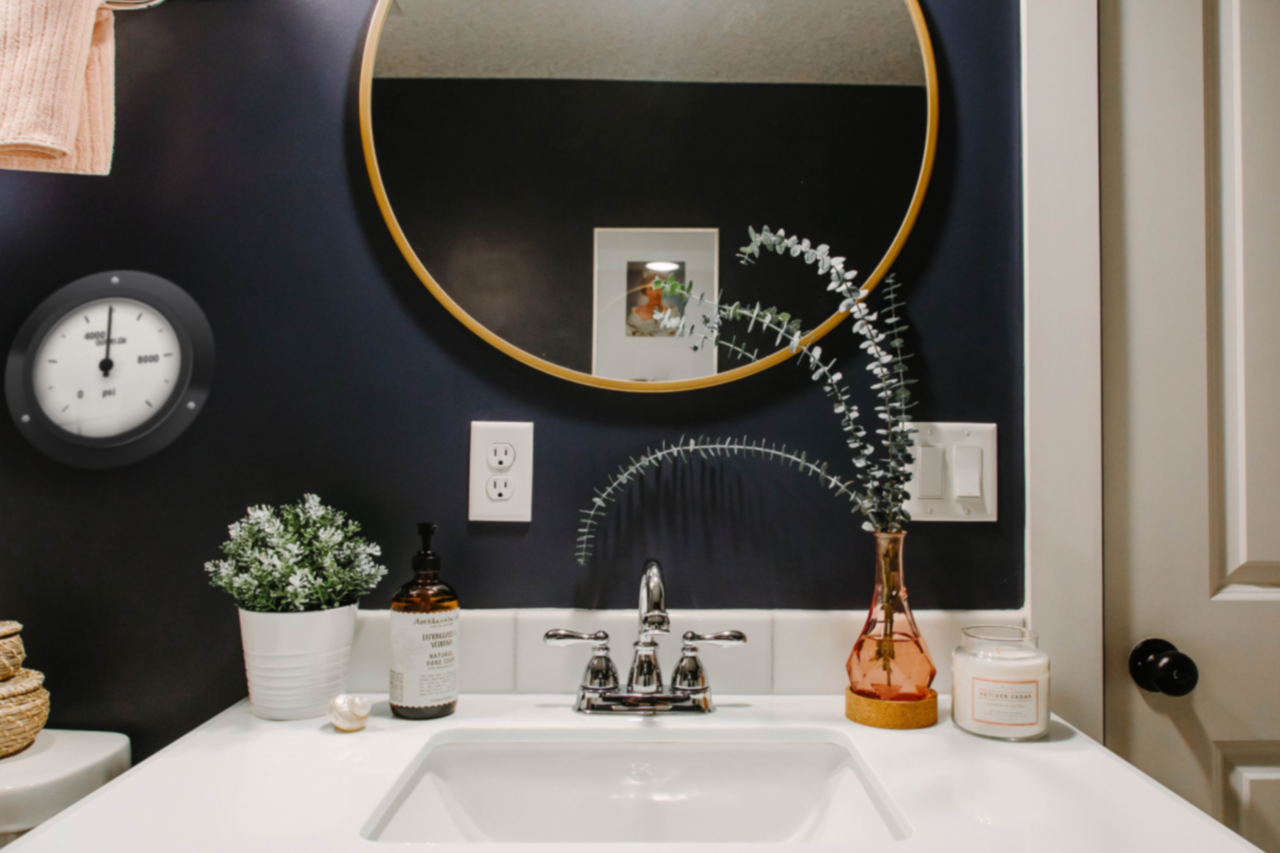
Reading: 5000 psi
